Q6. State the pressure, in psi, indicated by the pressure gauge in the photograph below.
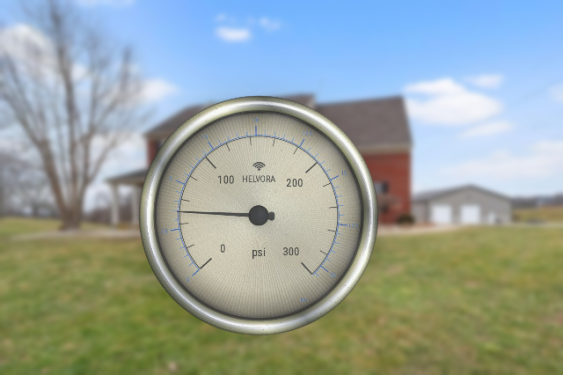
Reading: 50 psi
